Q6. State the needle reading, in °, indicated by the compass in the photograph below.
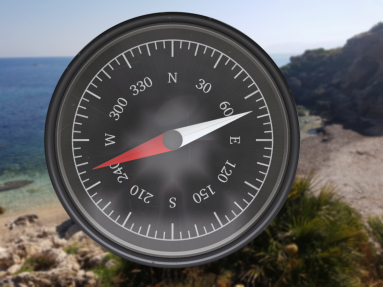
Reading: 250 °
